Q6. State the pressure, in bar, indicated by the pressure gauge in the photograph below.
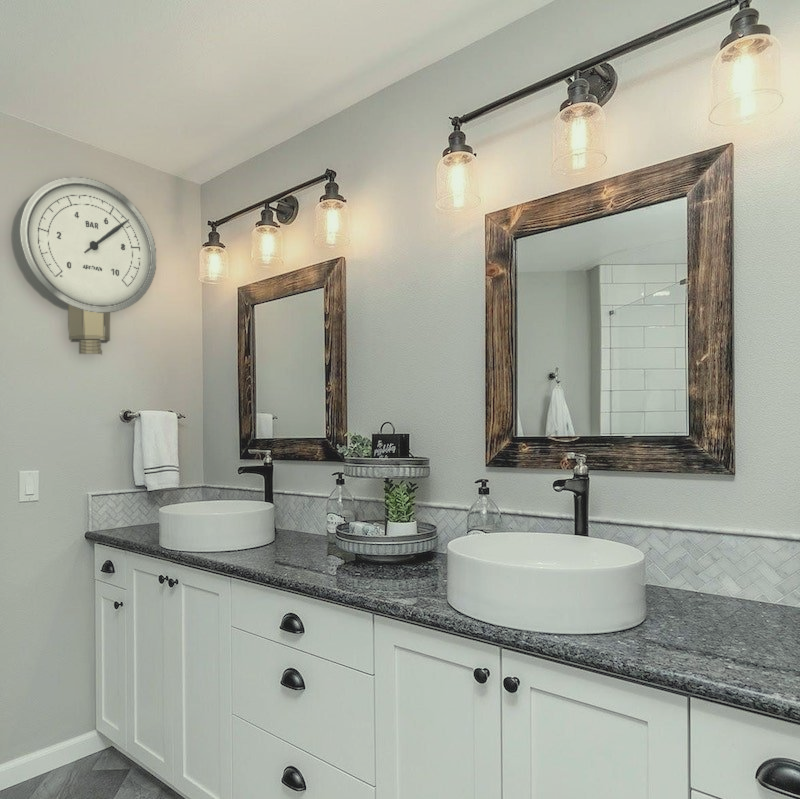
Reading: 6.75 bar
